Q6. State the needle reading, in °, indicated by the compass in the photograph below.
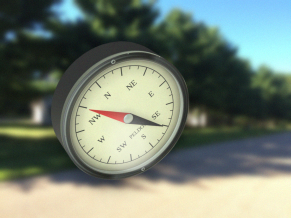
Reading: 330 °
